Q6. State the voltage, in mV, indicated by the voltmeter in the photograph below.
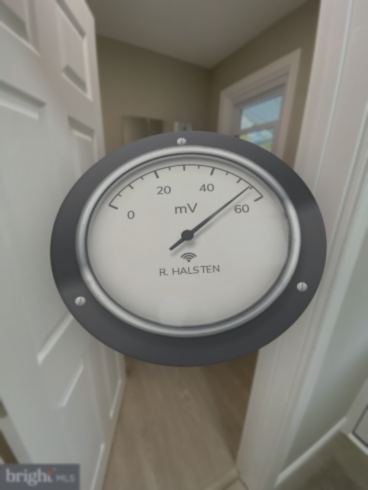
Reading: 55 mV
